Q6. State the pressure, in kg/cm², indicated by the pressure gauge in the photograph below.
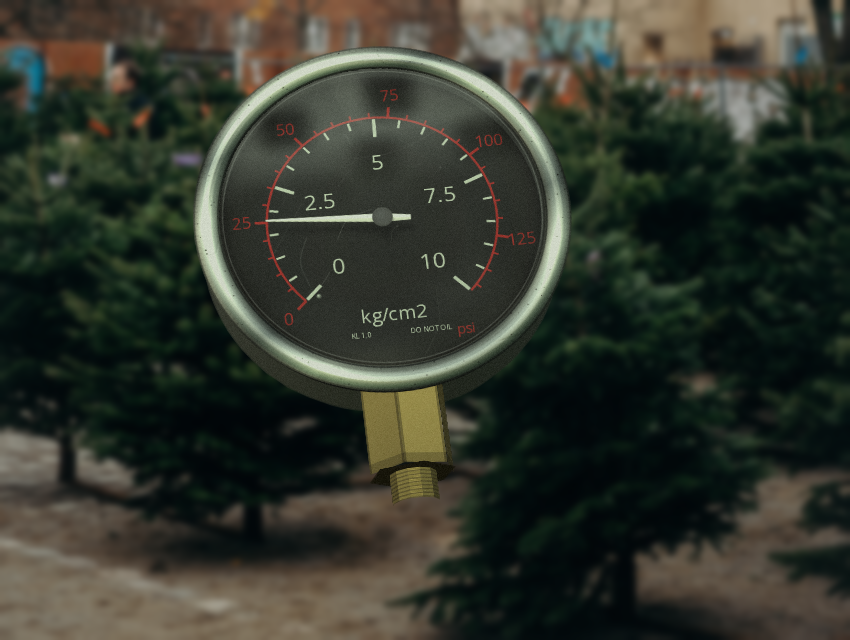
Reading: 1.75 kg/cm²
